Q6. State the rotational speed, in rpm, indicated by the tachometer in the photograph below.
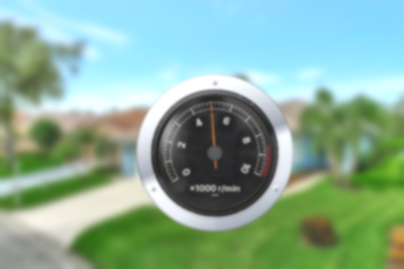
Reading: 5000 rpm
